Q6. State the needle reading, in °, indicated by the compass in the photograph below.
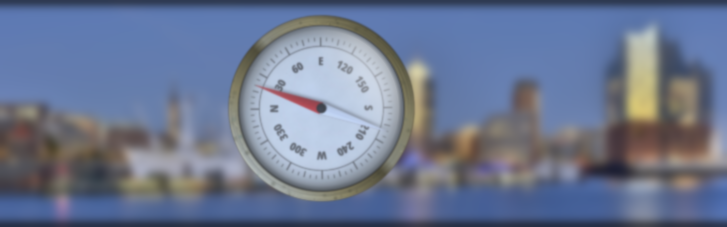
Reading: 20 °
